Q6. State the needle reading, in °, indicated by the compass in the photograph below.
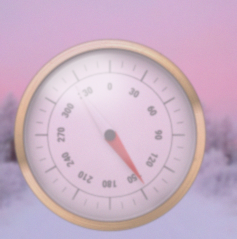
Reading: 145 °
